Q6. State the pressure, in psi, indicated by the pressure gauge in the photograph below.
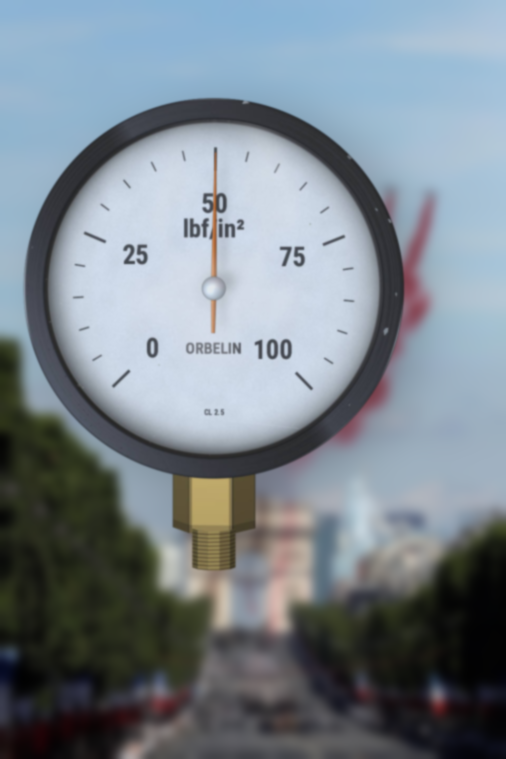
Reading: 50 psi
